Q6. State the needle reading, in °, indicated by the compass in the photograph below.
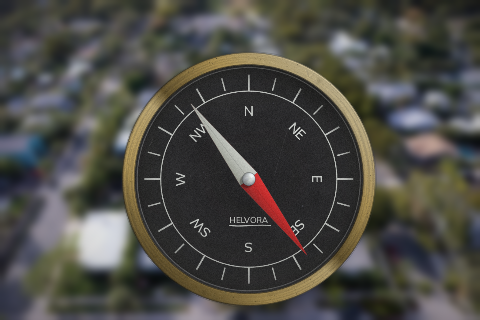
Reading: 142.5 °
